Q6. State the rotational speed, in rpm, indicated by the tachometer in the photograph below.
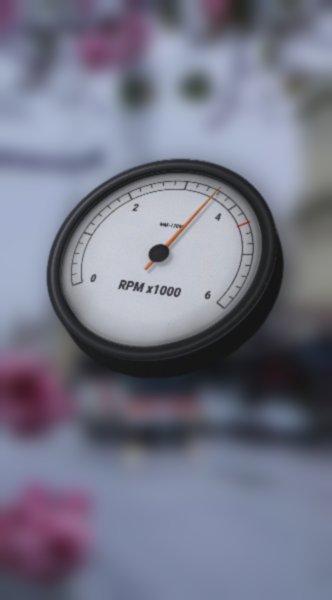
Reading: 3600 rpm
